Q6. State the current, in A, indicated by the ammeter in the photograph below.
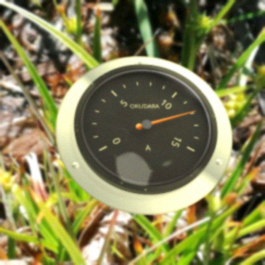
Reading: 12 A
